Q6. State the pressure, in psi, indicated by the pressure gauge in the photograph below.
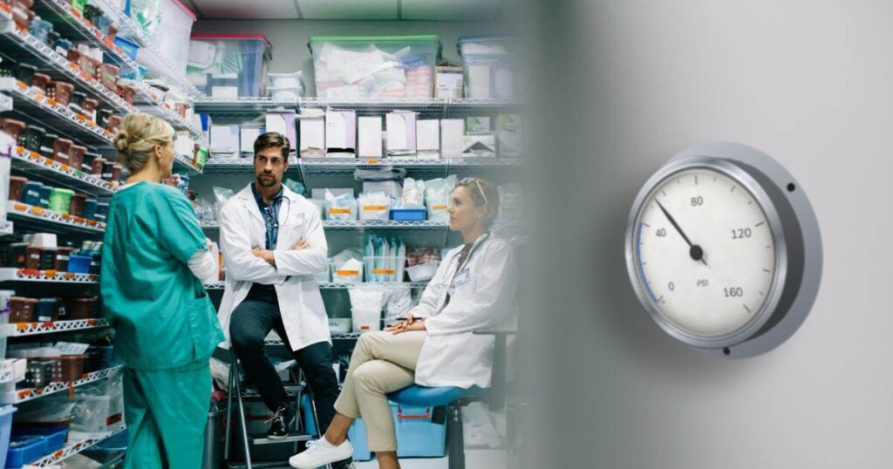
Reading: 55 psi
